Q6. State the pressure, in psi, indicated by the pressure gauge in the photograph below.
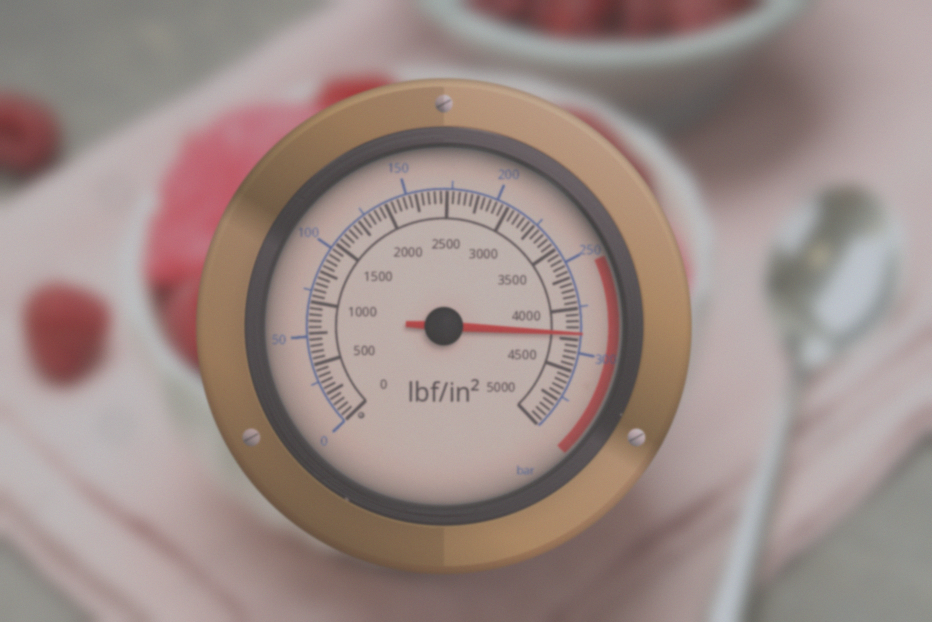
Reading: 4200 psi
